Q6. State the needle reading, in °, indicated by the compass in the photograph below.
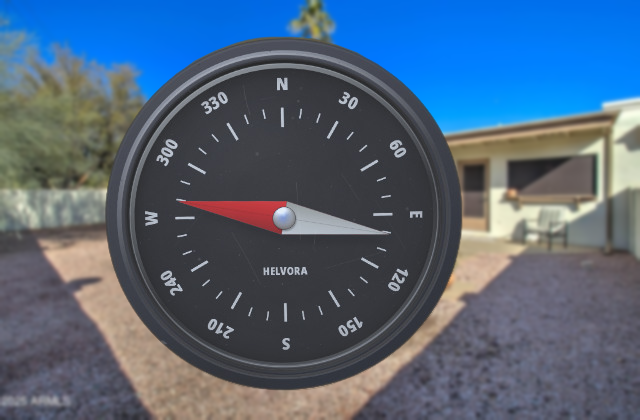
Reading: 280 °
